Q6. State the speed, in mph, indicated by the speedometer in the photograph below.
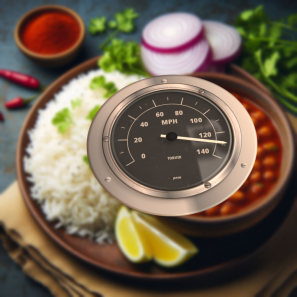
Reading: 130 mph
